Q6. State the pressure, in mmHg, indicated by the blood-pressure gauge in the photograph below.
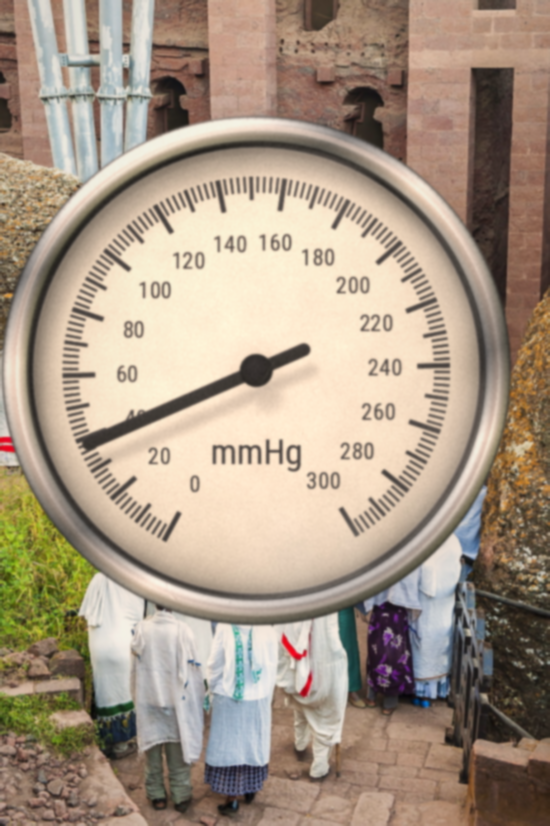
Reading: 38 mmHg
